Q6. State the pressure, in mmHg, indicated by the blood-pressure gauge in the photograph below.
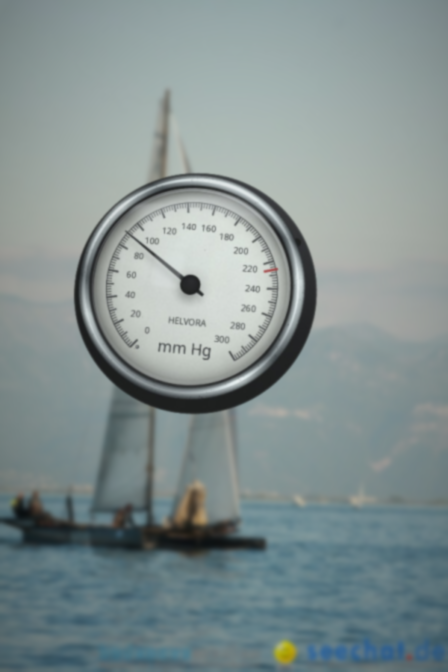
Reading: 90 mmHg
